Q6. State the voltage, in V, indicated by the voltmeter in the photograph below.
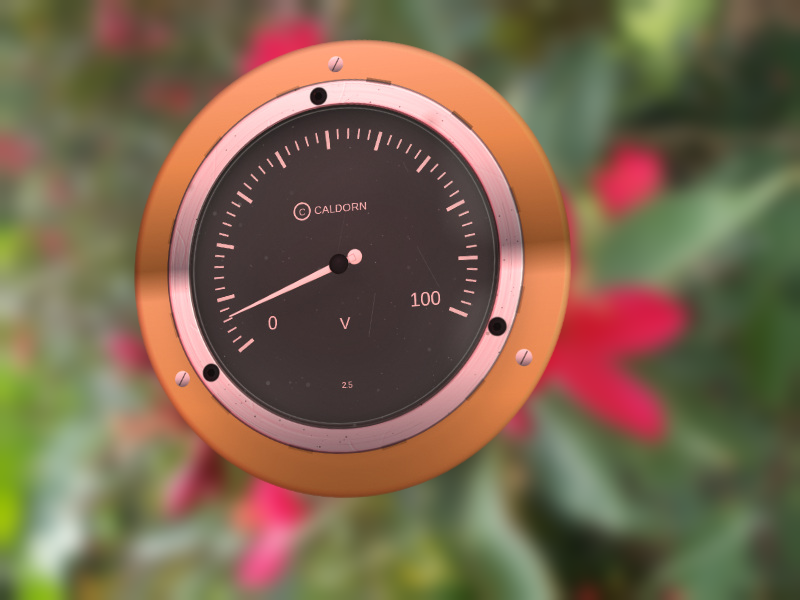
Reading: 6 V
